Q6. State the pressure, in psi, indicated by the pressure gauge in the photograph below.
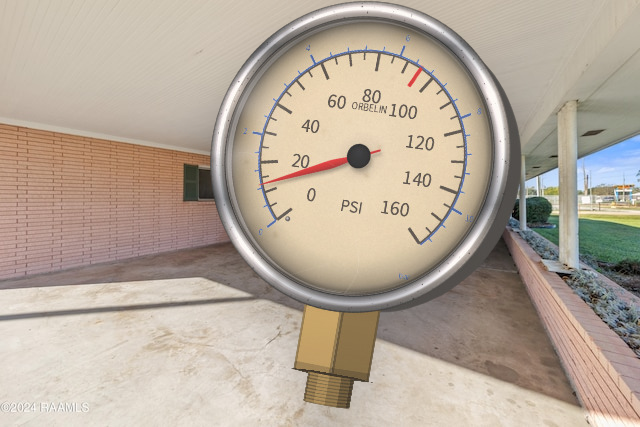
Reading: 12.5 psi
